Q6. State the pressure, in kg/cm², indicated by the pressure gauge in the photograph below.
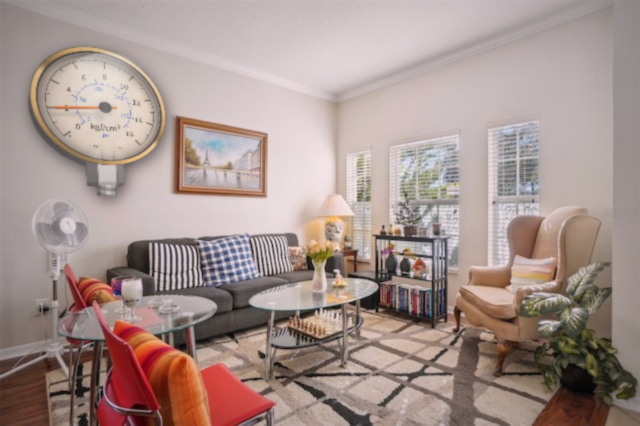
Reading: 2 kg/cm²
